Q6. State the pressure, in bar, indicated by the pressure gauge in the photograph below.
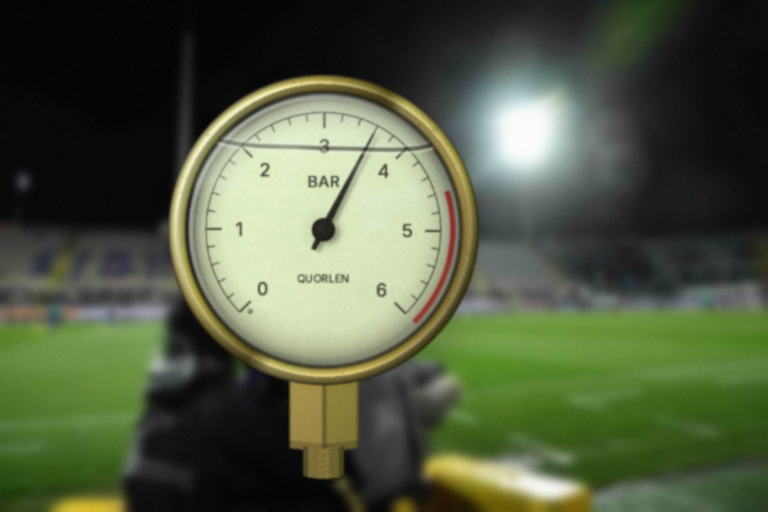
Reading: 3.6 bar
